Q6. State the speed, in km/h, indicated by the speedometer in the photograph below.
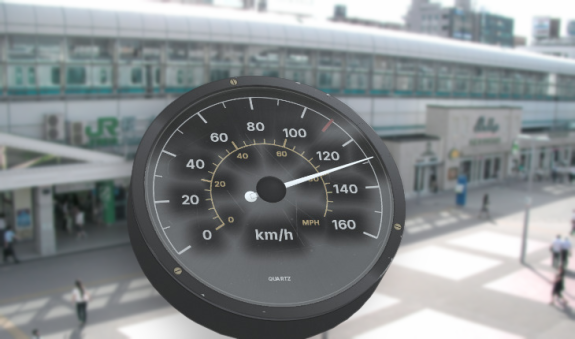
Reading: 130 km/h
